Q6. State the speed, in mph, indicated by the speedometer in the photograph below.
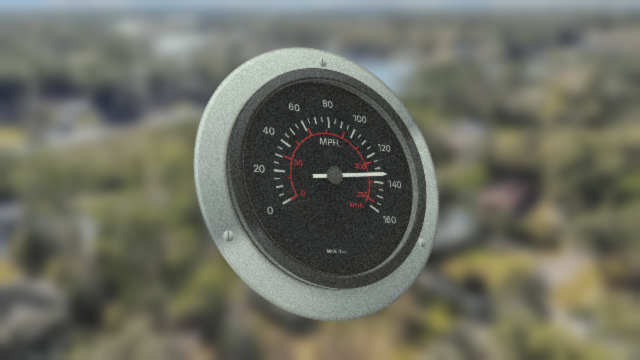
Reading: 135 mph
